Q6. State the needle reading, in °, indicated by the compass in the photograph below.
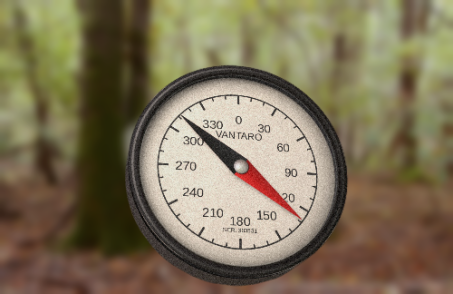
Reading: 130 °
